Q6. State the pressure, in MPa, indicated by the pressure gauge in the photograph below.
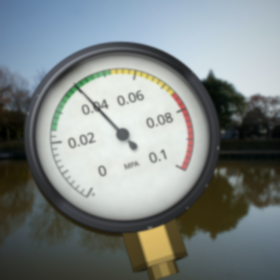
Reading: 0.04 MPa
